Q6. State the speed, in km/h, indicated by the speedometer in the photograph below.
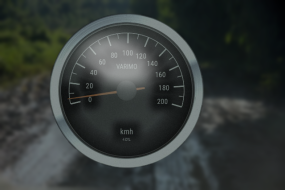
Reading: 5 km/h
